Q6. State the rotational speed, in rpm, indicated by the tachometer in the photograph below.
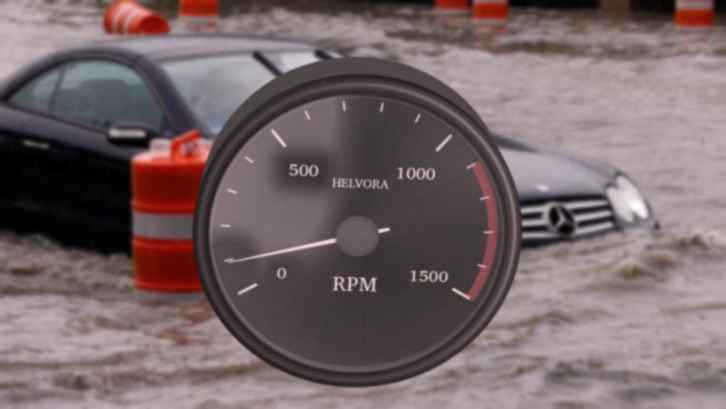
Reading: 100 rpm
